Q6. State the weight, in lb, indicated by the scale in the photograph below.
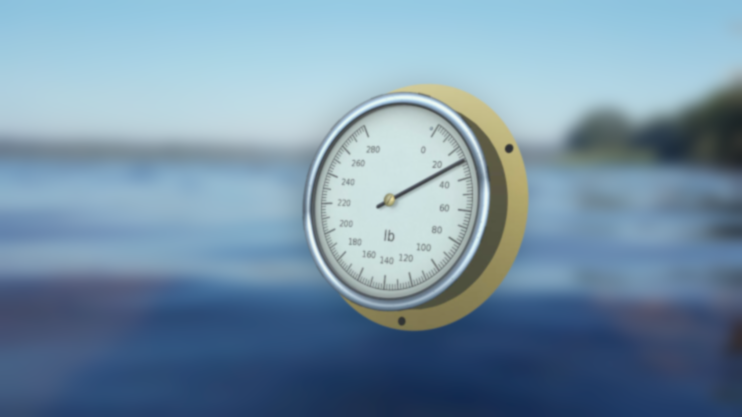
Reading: 30 lb
